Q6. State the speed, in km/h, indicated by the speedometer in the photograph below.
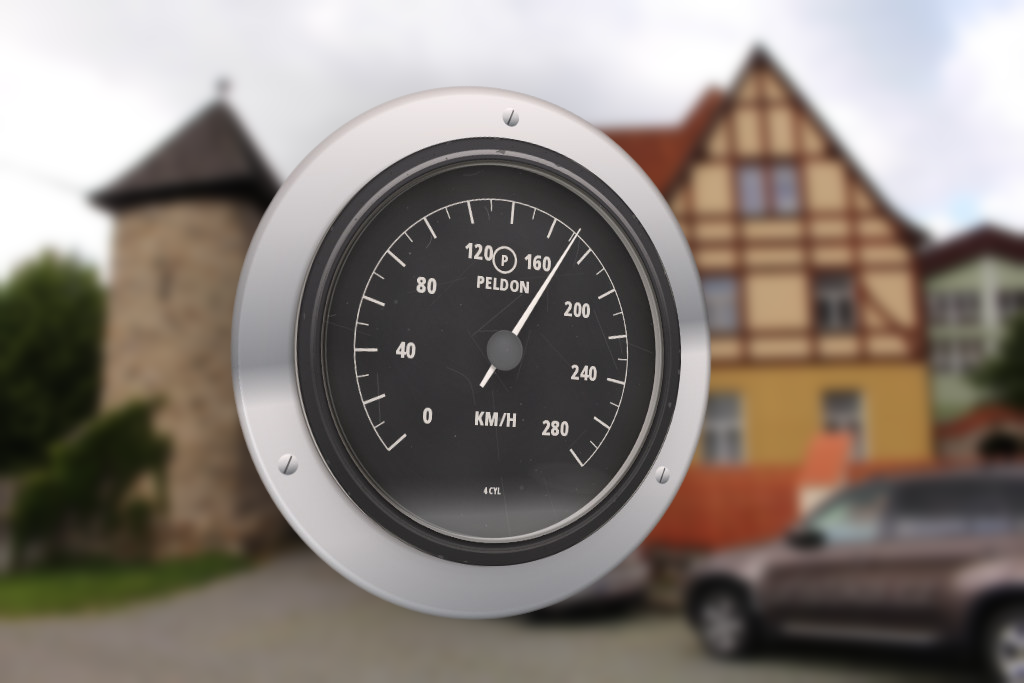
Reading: 170 km/h
